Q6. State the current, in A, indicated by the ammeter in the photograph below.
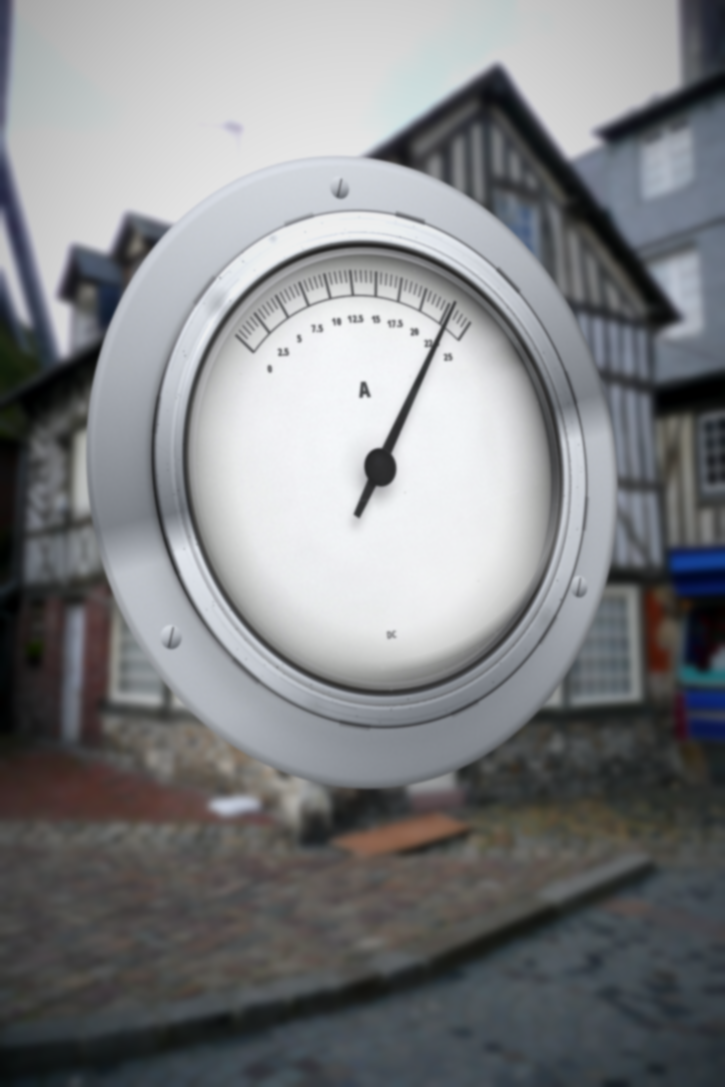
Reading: 22.5 A
